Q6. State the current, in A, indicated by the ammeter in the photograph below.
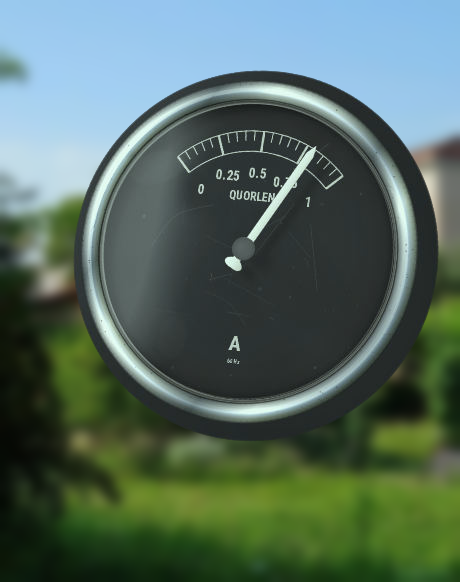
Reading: 0.8 A
